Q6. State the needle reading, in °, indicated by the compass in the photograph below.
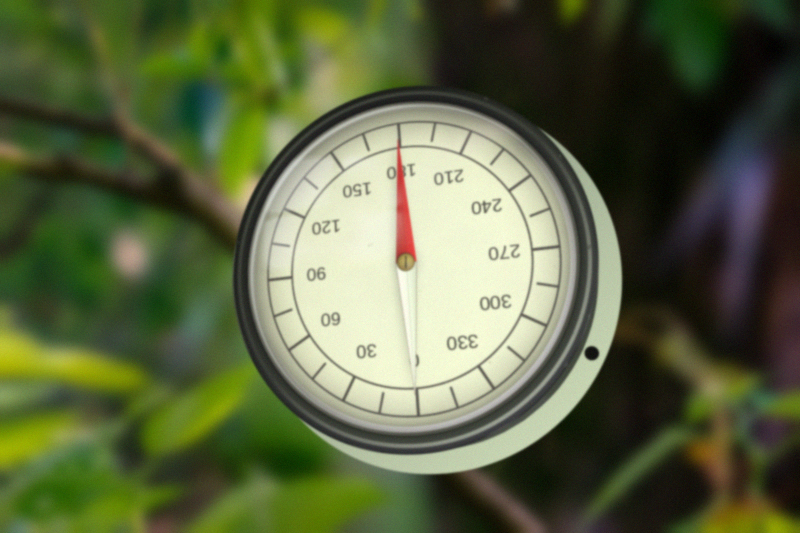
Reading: 180 °
